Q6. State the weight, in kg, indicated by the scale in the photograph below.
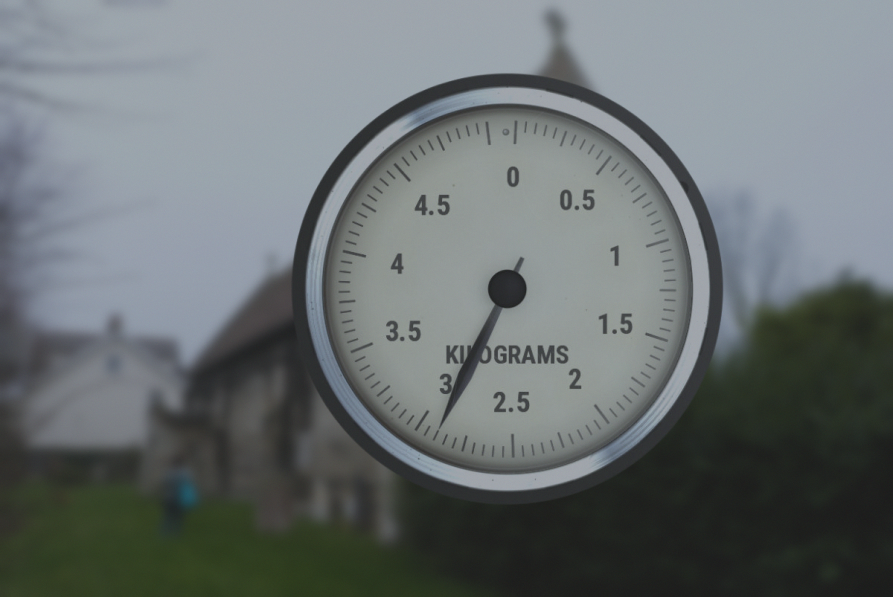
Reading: 2.9 kg
